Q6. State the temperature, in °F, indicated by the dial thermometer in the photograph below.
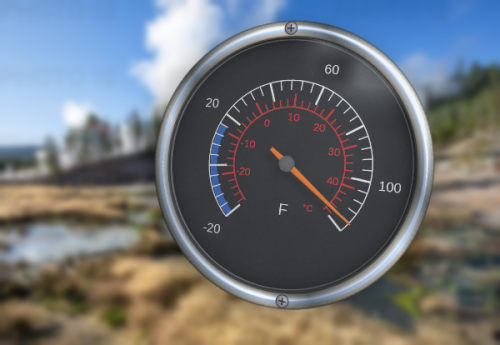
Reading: 116 °F
